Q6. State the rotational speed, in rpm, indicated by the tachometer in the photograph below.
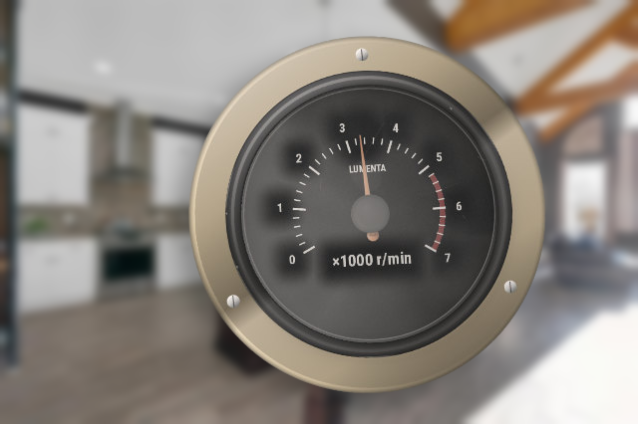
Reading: 3300 rpm
